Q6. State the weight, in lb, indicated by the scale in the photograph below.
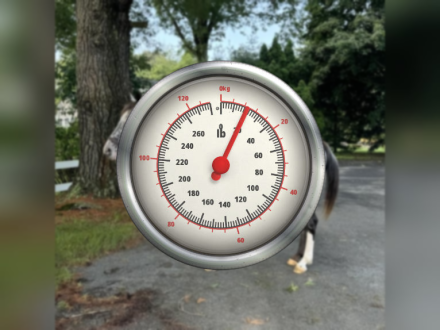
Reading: 20 lb
